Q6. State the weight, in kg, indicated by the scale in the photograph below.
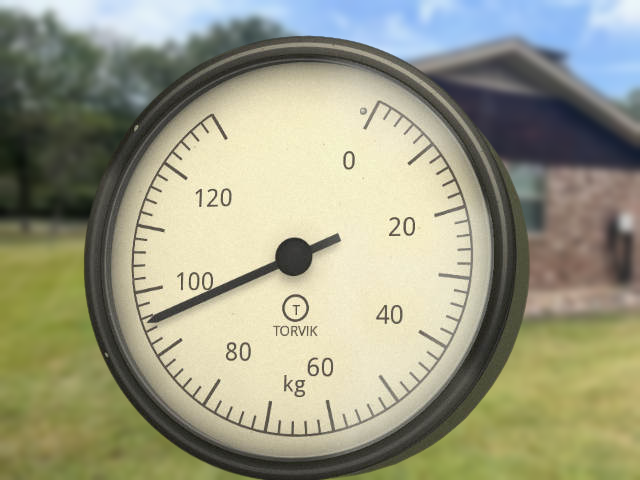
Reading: 95 kg
